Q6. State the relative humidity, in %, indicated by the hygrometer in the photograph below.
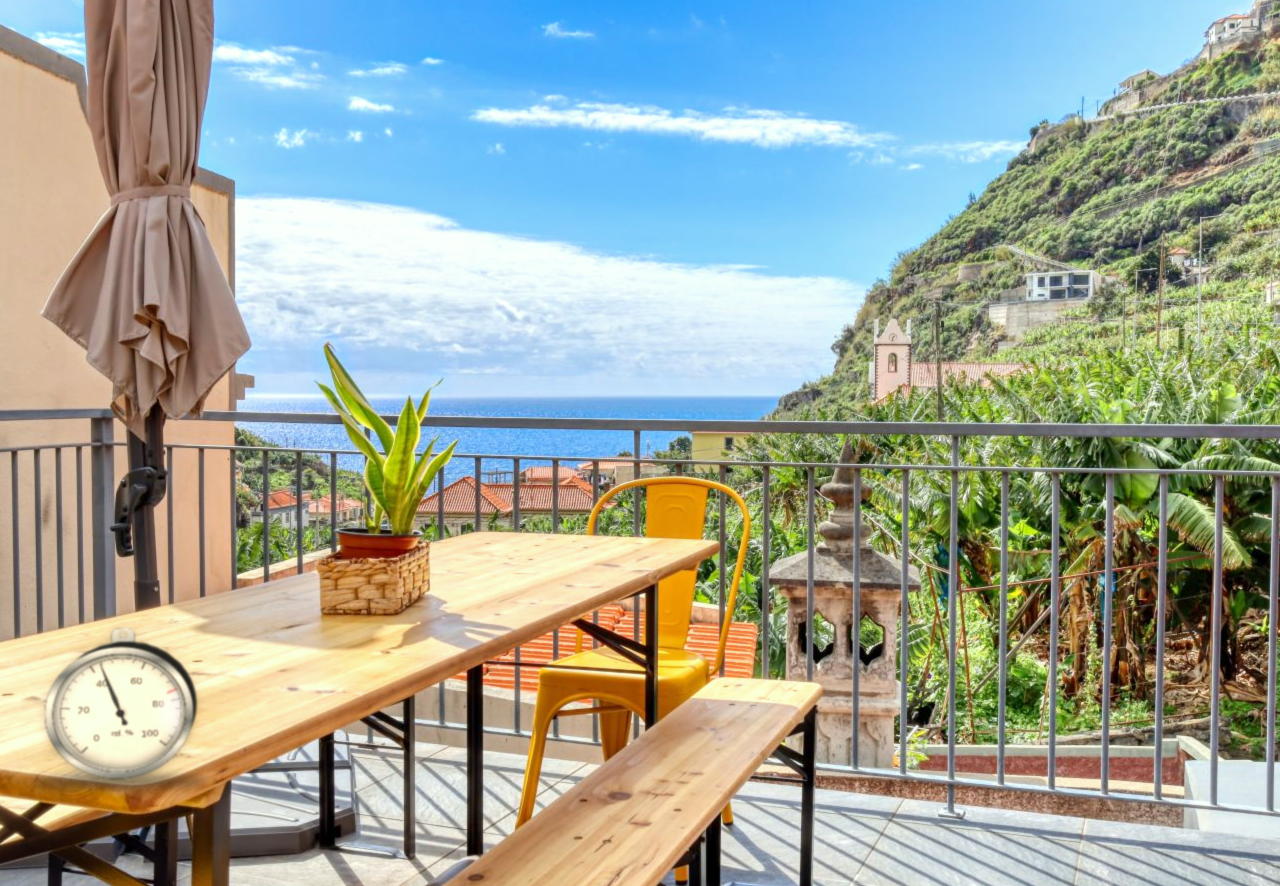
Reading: 44 %
